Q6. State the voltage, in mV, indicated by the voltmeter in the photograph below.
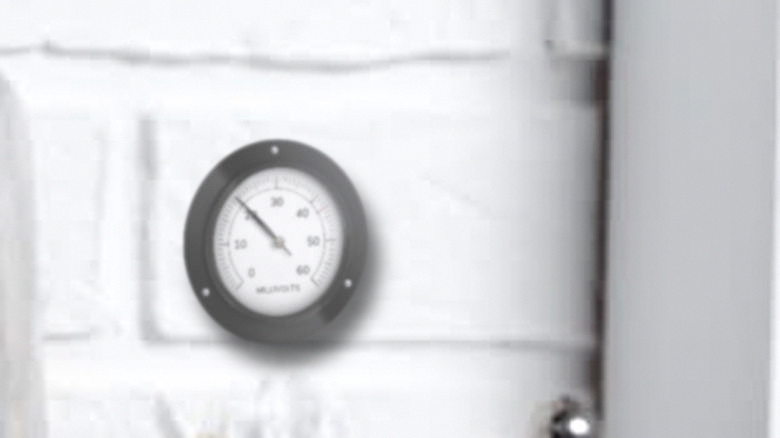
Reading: 20 mV
